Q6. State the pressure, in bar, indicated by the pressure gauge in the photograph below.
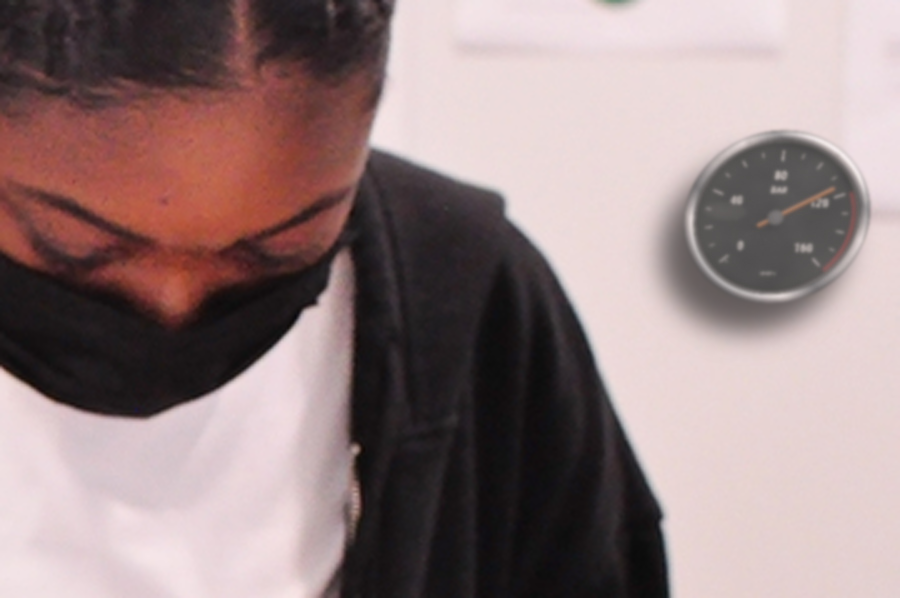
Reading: 115 bar
